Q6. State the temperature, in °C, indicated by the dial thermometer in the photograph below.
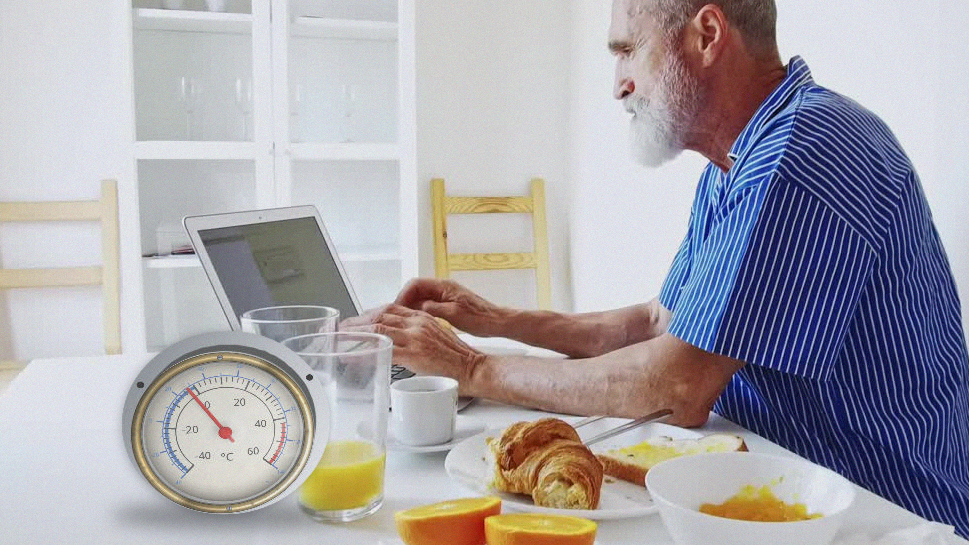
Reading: -2 °C
